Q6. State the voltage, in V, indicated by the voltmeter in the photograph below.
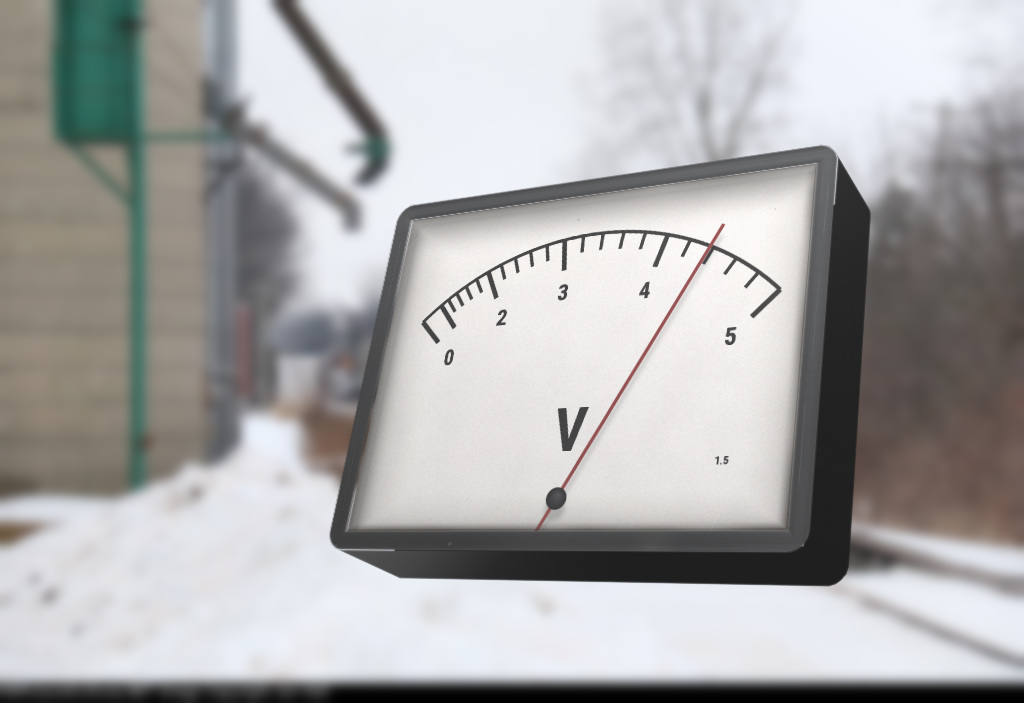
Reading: 4.4 V
